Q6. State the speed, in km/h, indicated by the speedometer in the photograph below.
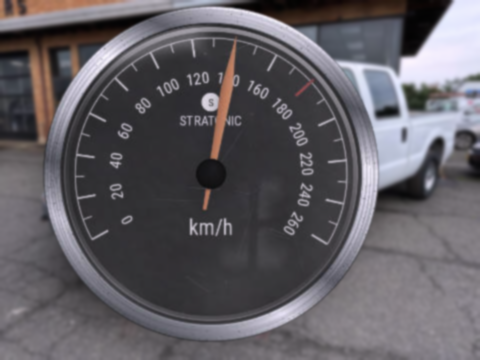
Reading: 140 km/h
